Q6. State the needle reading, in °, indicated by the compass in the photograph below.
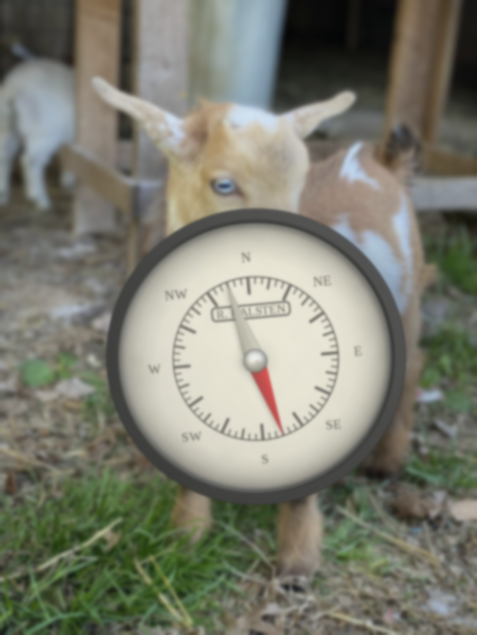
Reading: 165 °
